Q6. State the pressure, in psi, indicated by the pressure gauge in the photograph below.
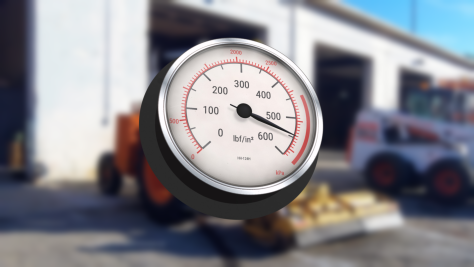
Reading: 550 psi
